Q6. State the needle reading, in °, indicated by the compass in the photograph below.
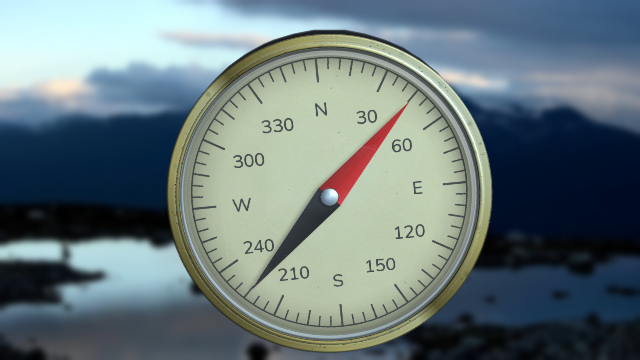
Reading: 45 °
